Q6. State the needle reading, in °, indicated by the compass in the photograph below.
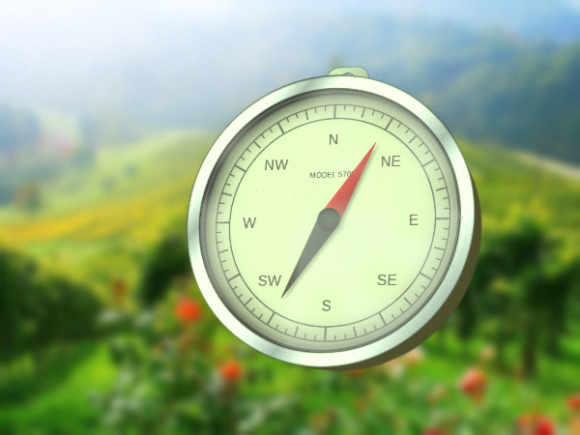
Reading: 30 °
